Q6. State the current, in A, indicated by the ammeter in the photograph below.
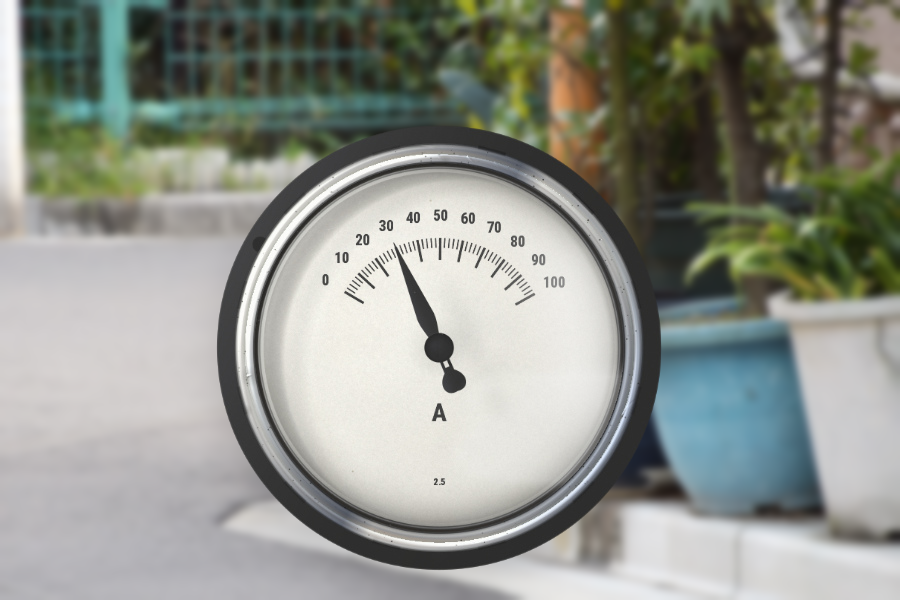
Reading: 30 A
